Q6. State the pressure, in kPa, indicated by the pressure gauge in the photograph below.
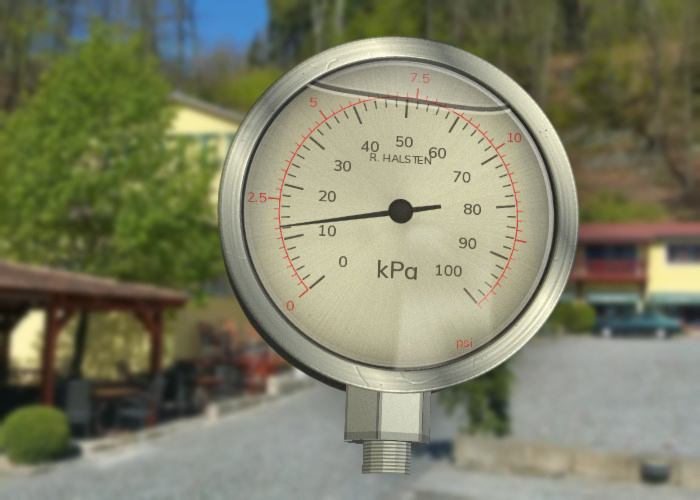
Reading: 12 kPa
